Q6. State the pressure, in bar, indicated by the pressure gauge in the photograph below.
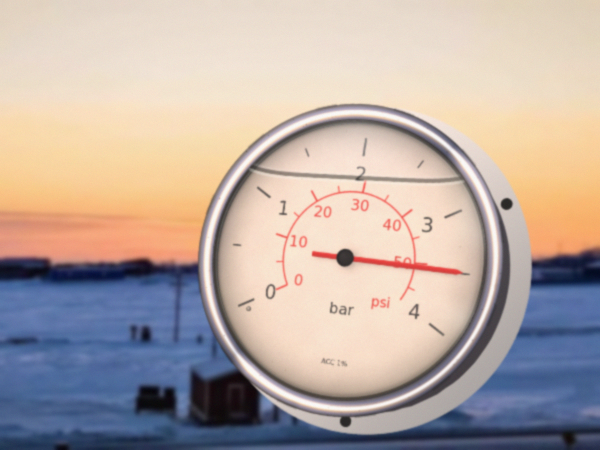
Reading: 3.5 bar
